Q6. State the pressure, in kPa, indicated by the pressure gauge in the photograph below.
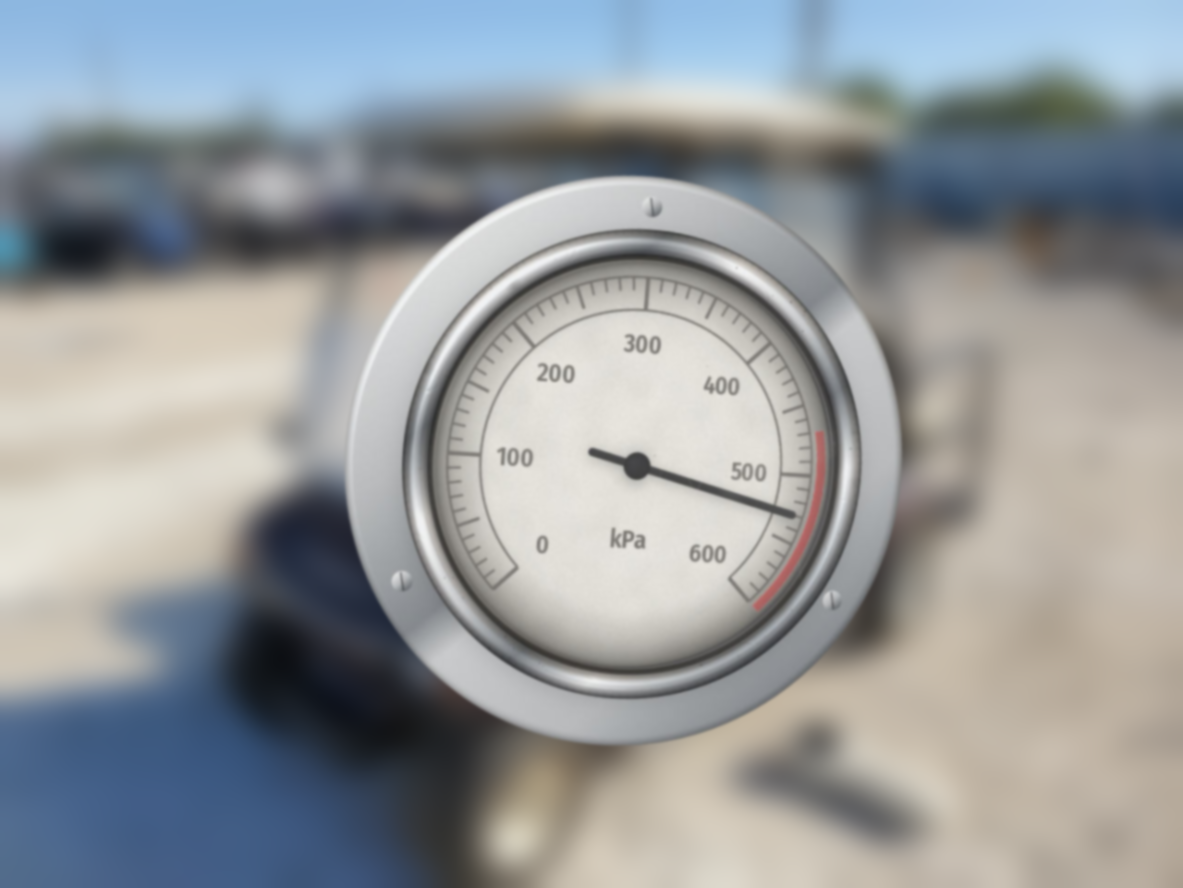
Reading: 530 kPa
